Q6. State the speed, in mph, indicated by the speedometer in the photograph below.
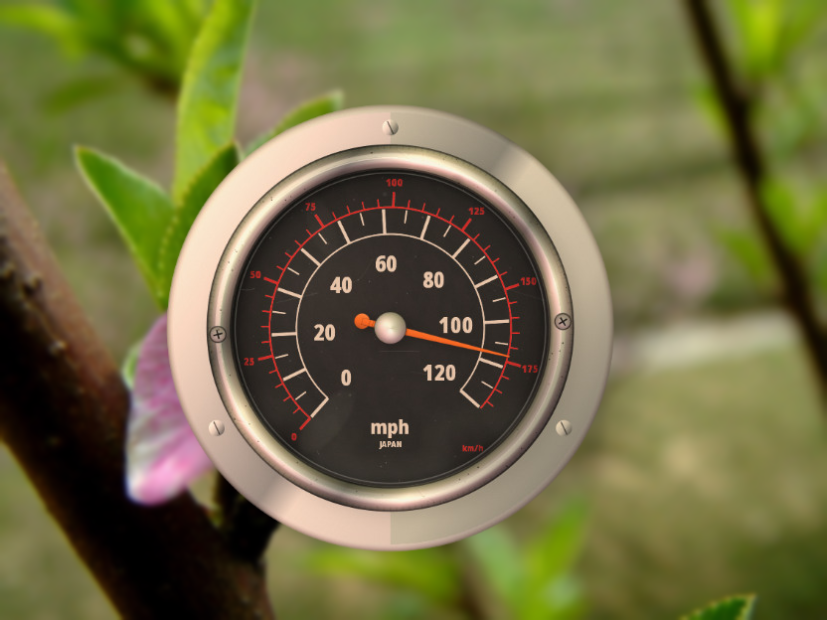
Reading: 107.5 mph
